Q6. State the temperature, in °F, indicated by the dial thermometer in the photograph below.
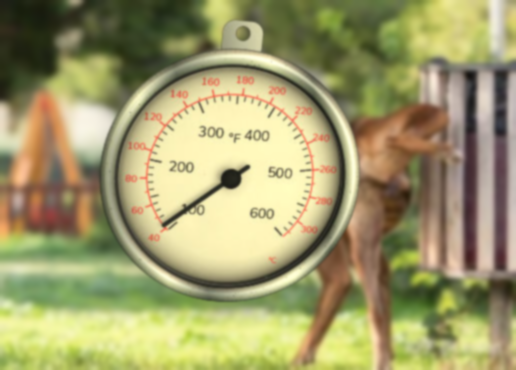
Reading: 110 °F
